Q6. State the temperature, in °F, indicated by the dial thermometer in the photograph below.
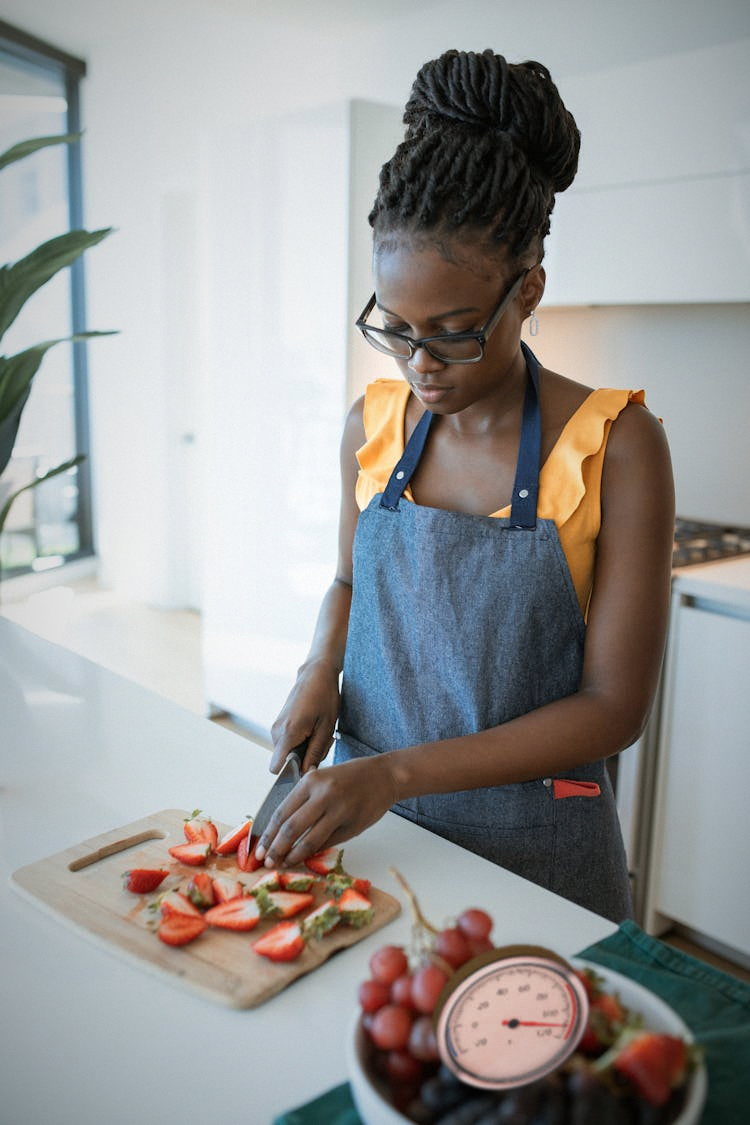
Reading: 110 °F
